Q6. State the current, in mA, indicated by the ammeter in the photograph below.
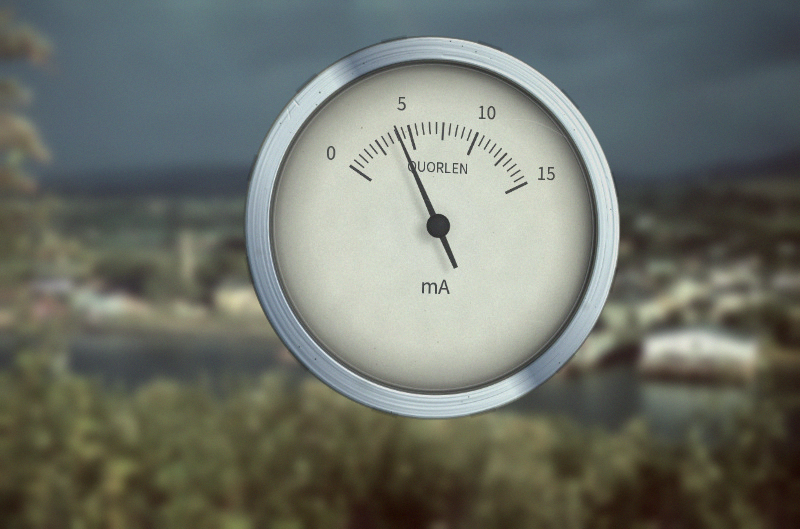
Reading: 4 mA
